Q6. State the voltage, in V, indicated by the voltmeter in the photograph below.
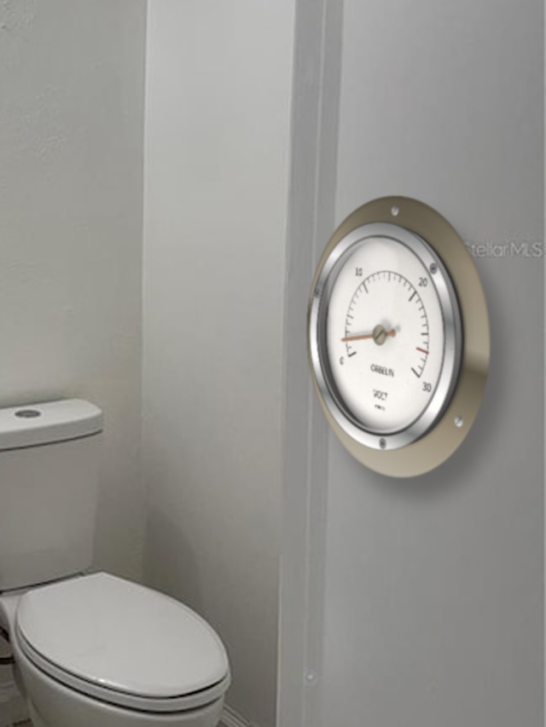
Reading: 2 V
